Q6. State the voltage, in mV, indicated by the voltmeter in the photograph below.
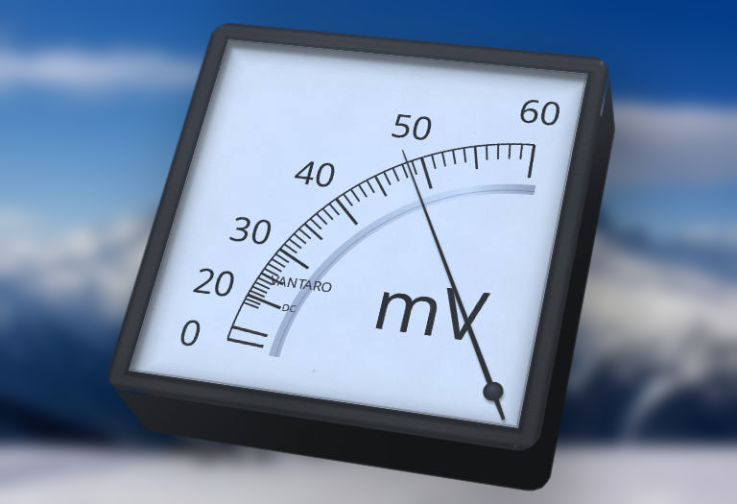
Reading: 48.5 mV
